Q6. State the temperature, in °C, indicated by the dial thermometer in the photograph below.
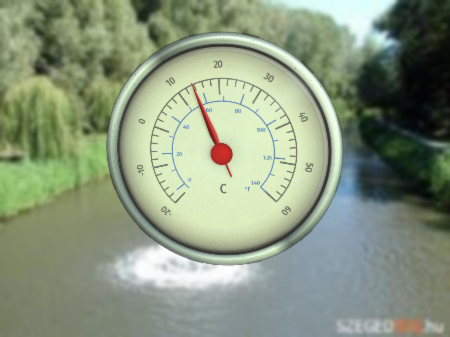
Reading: 14 °C
